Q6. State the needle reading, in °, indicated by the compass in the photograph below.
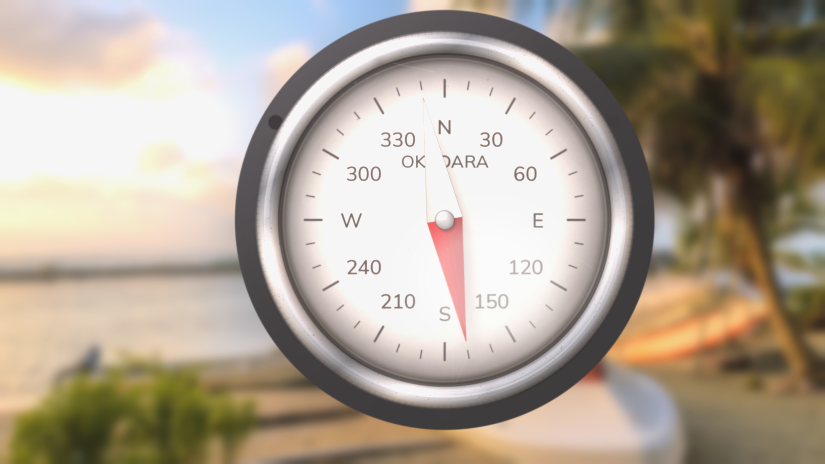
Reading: 170 °
